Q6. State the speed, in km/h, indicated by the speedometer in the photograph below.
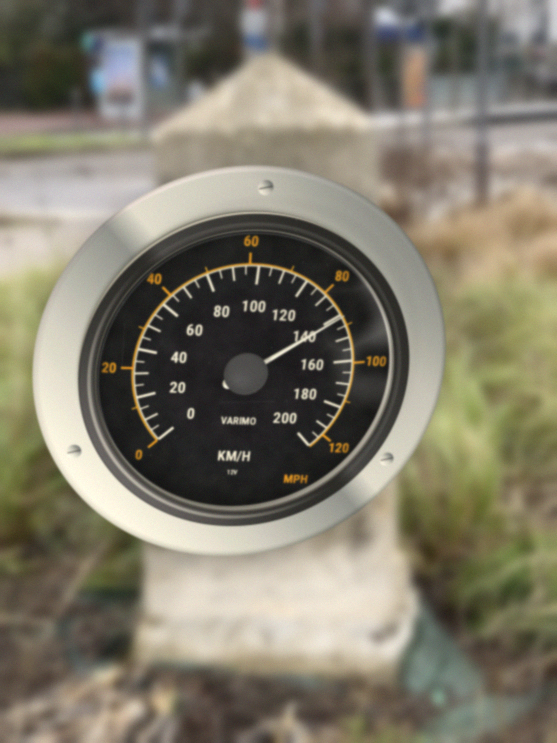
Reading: 140 km/h
